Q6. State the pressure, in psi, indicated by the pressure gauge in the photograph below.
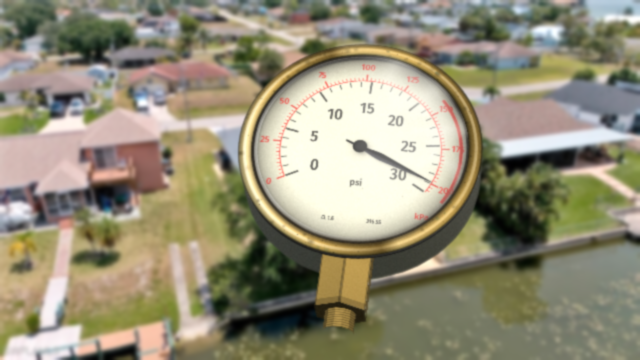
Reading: 29 psi
